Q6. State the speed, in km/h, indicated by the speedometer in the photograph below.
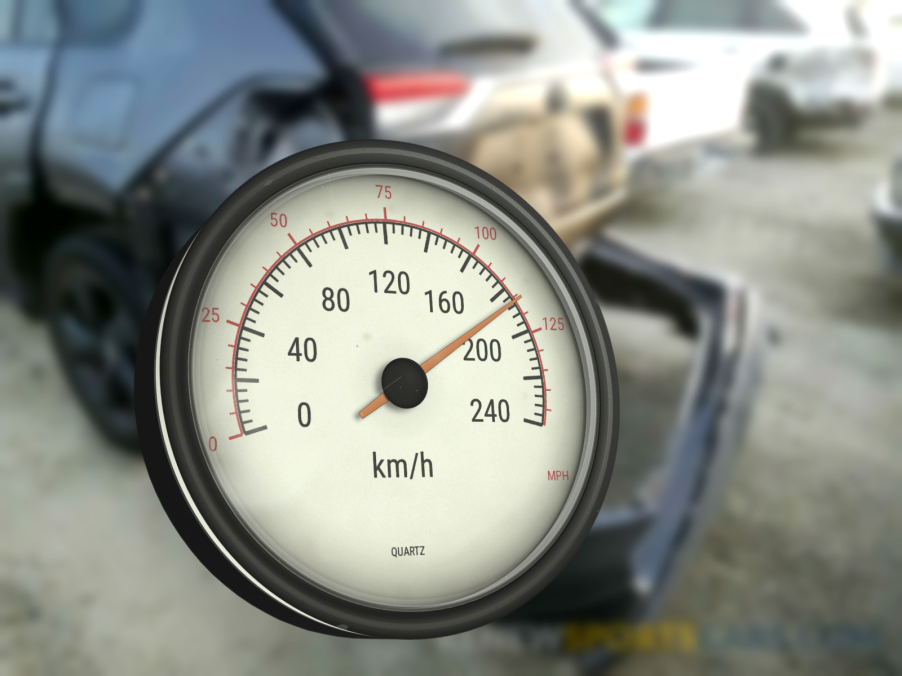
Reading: 186 km/h
